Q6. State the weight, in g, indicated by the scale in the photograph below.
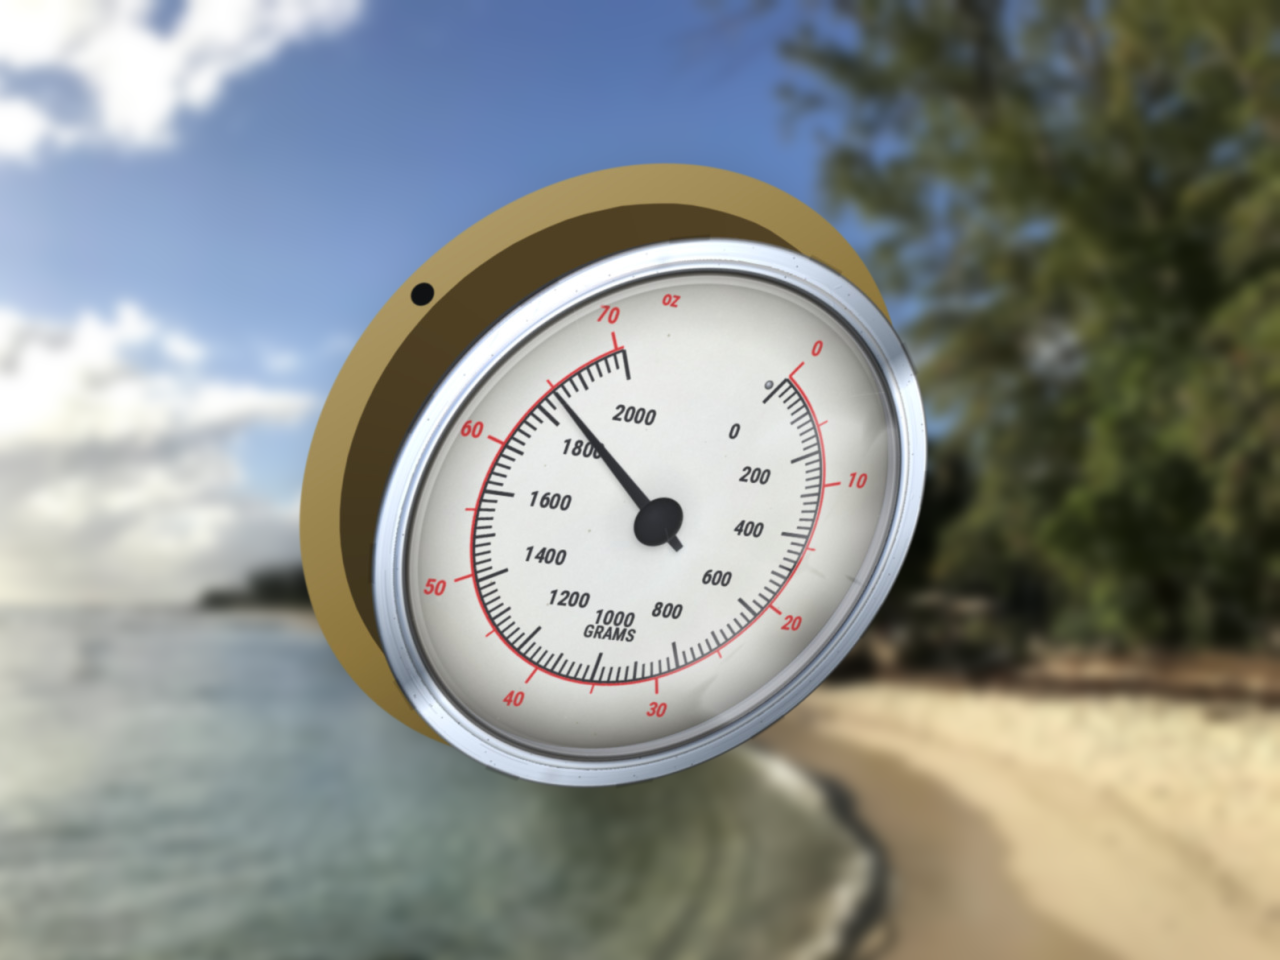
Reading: 1840 g
